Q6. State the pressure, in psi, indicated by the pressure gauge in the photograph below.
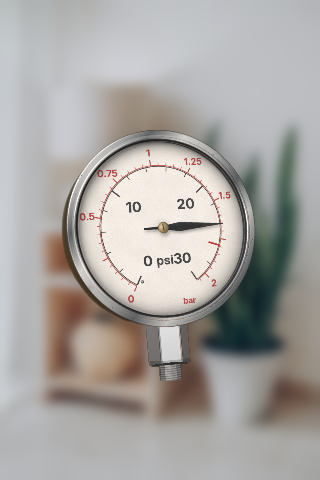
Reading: 24 psi
